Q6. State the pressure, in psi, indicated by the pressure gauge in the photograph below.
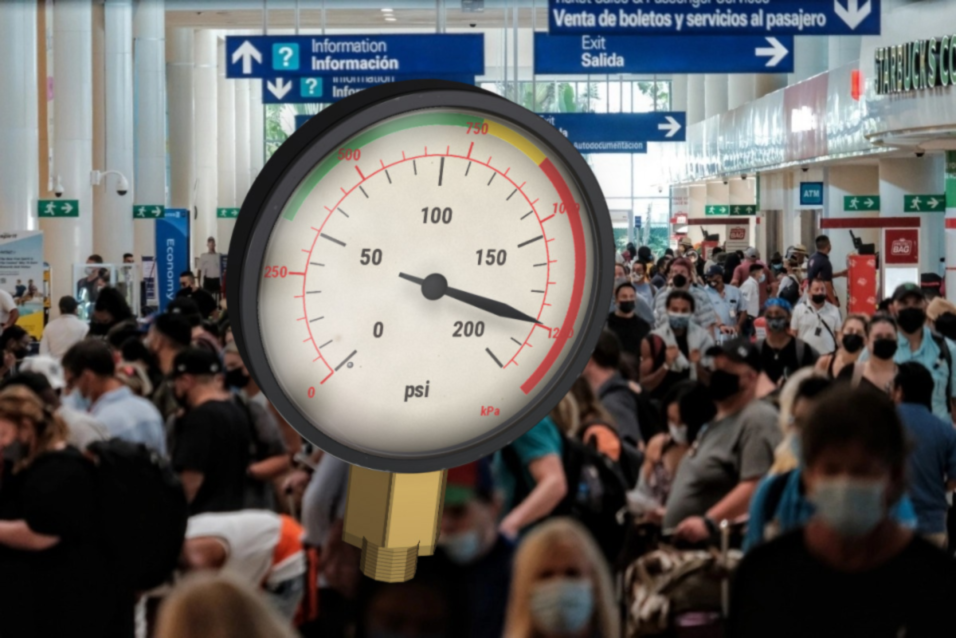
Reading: 180 psi
